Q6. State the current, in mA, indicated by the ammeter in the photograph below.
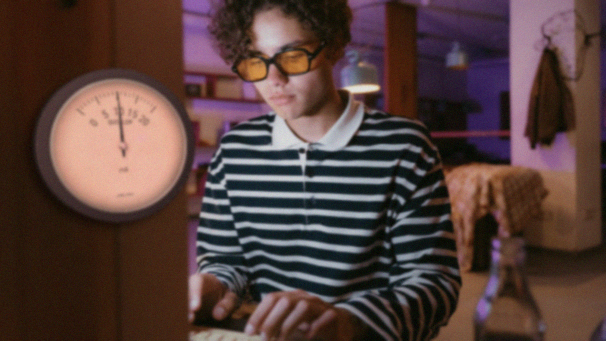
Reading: 10 mA
